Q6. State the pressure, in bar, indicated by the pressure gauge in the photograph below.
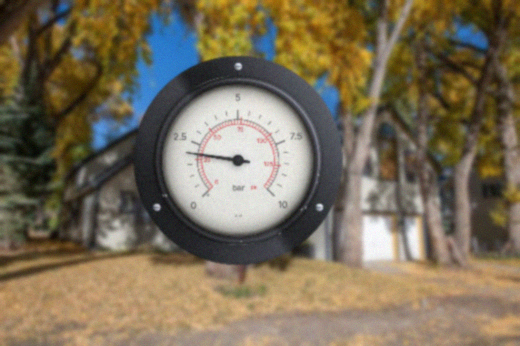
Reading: 2 bar
